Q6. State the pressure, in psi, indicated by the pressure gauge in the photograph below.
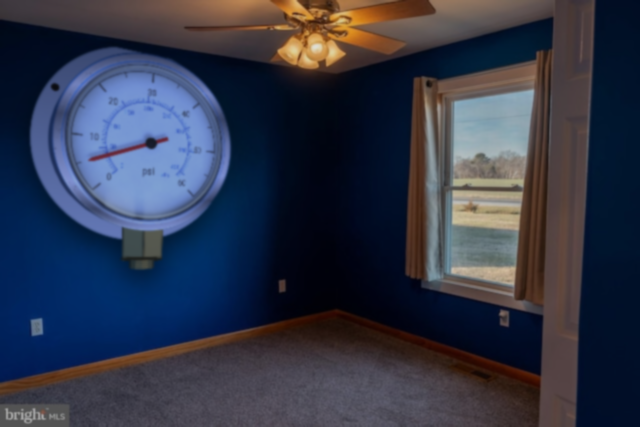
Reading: 5 psi
